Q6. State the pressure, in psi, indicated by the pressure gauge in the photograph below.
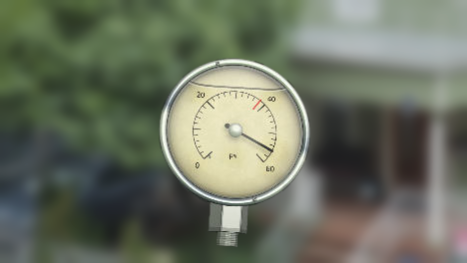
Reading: 56 psi
